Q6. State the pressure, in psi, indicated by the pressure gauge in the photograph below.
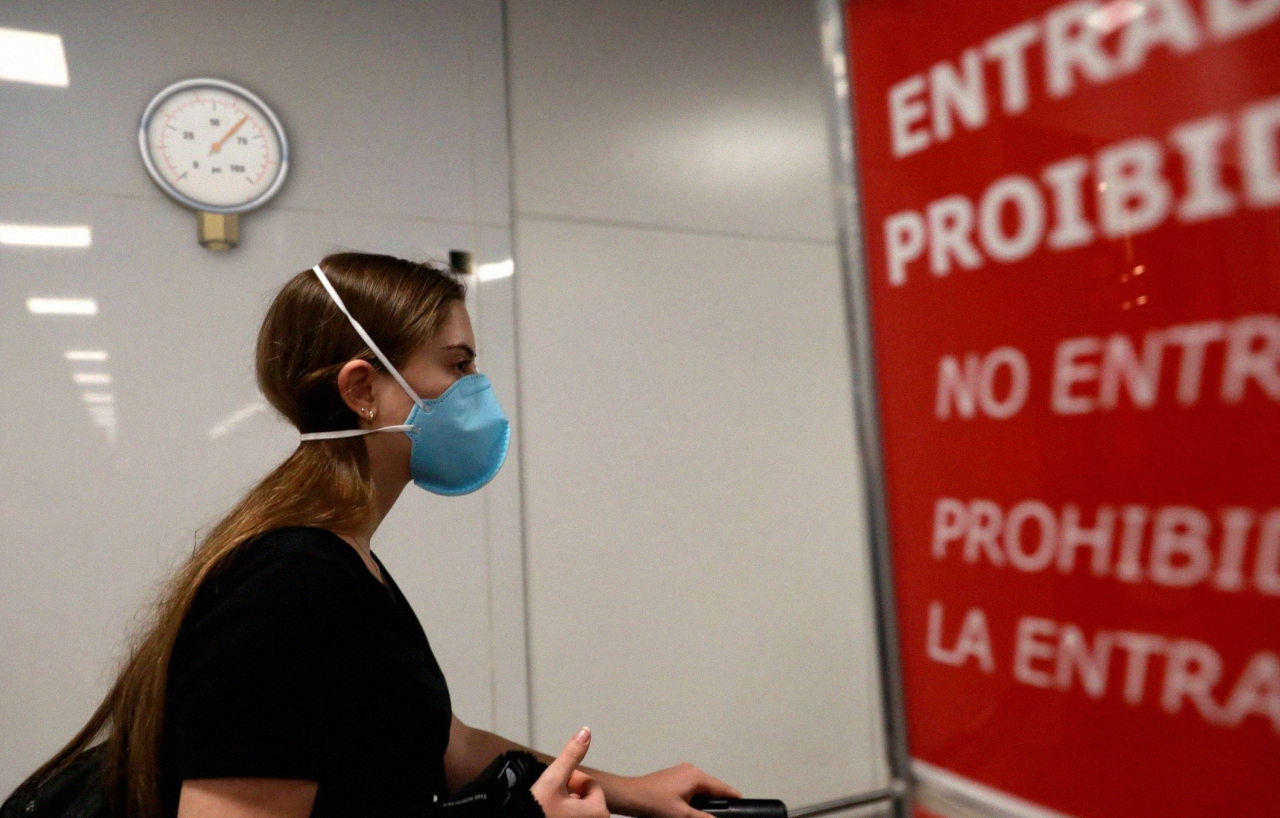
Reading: 65 psi
